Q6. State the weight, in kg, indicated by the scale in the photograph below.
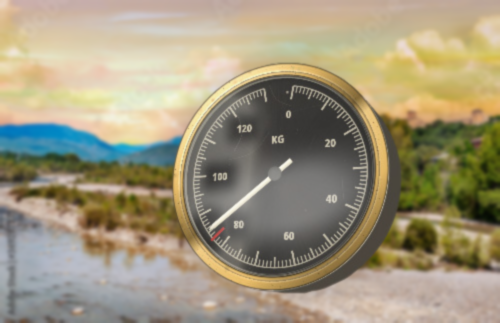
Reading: 85 kg
